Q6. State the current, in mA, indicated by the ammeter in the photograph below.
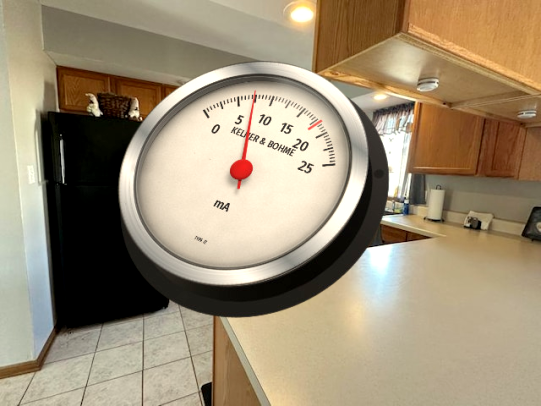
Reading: 7.5 mA
